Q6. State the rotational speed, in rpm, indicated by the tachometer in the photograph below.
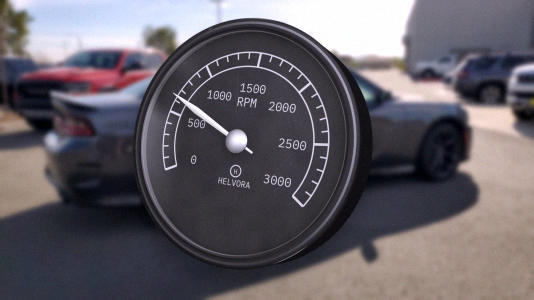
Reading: 650 rpm
